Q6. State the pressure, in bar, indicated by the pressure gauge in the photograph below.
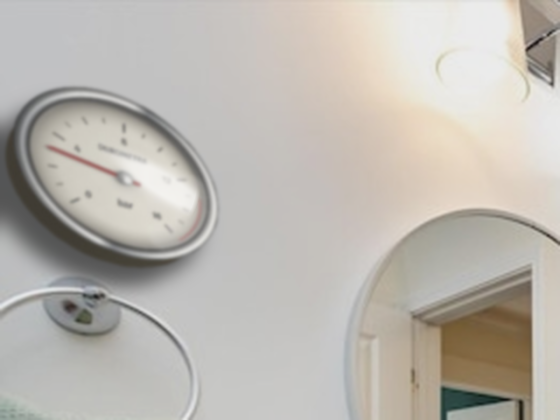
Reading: 3 bar
